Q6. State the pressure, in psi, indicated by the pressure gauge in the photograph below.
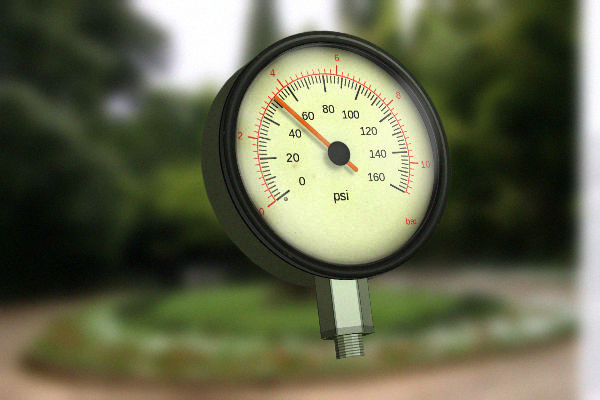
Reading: 50 psi
